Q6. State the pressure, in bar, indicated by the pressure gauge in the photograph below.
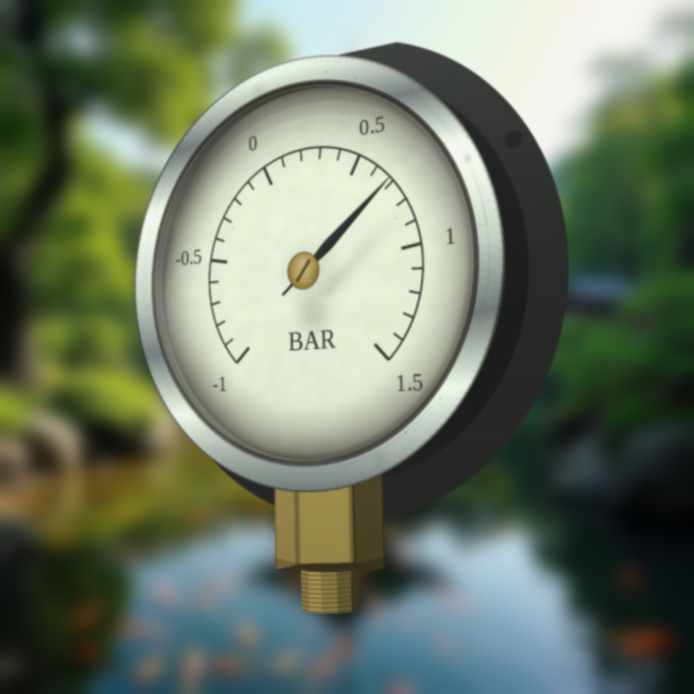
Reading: 0.7 bar
